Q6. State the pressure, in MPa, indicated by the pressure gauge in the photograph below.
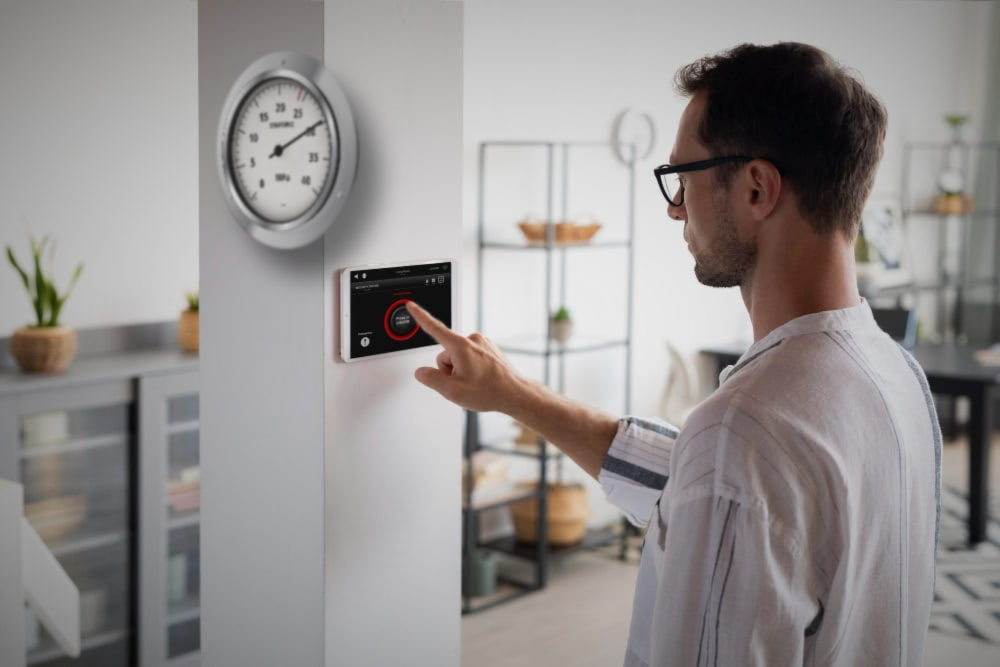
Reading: 30 MPa
